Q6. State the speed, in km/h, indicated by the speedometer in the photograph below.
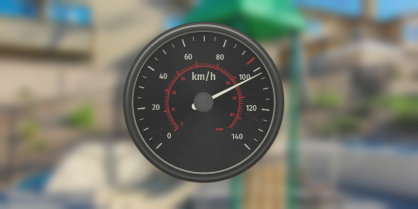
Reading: 102.5 km/h
